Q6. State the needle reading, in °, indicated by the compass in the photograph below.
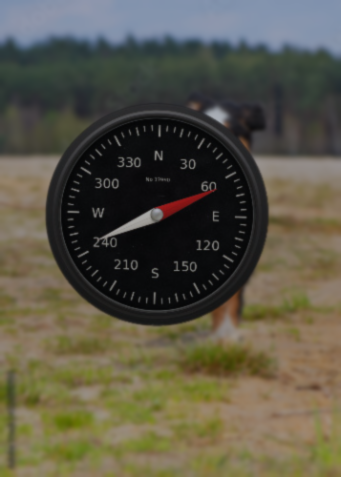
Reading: 65 °
